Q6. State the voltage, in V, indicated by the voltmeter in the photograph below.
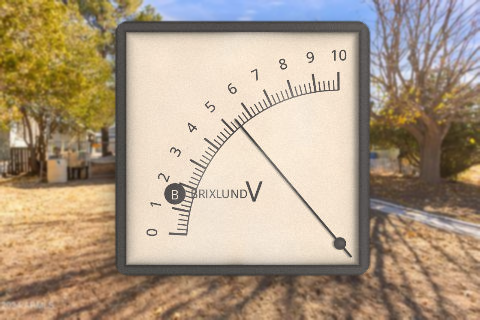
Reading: 5.4 V
